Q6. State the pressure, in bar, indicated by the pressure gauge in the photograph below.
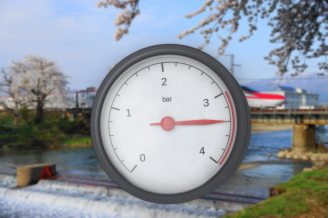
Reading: 3.4 bar
